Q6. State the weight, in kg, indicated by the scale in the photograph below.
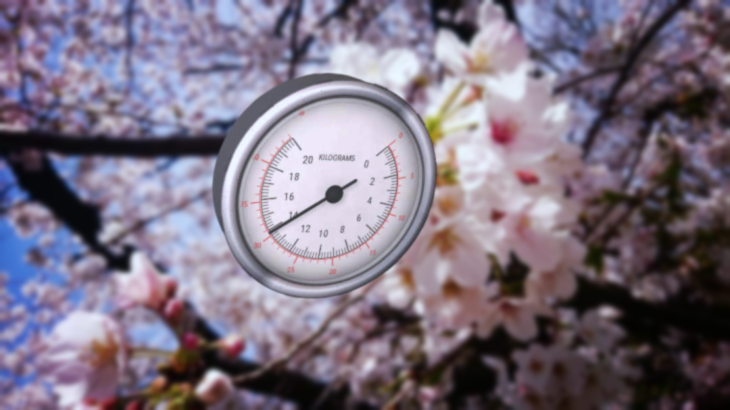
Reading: 14 kg
